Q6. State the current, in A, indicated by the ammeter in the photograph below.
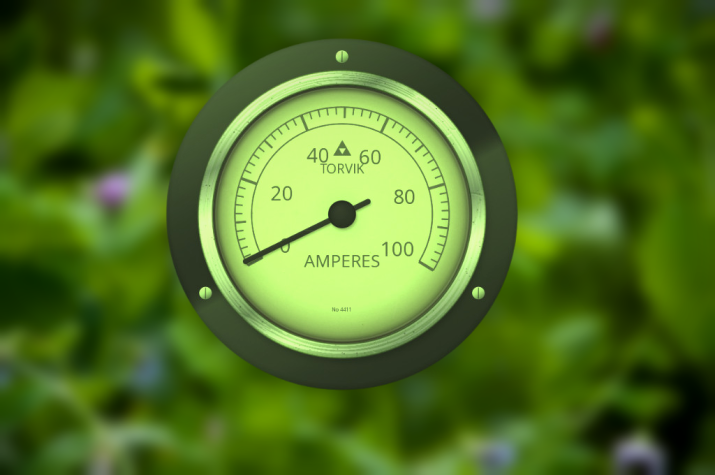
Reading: 1 A
